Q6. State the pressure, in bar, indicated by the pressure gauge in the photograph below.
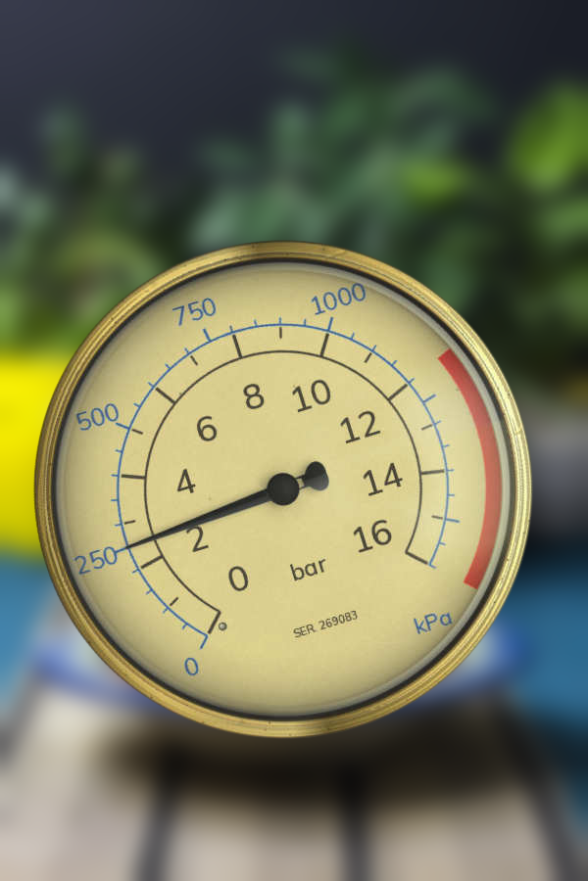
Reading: 2.5 bar
